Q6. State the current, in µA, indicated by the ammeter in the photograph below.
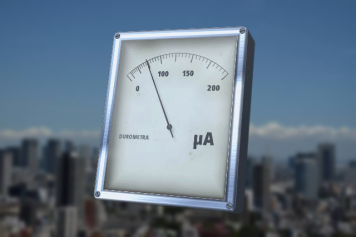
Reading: 75 µA
